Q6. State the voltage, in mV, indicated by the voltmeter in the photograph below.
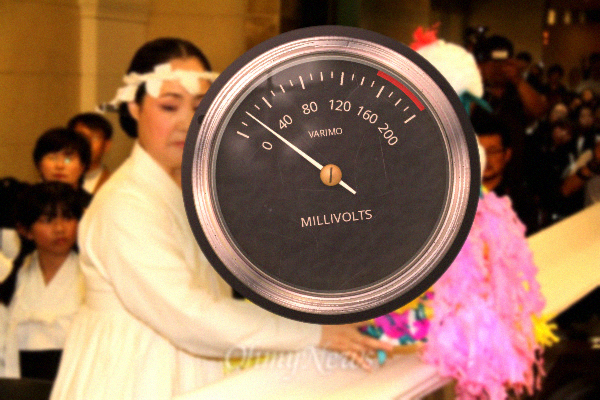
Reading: 20 mV
